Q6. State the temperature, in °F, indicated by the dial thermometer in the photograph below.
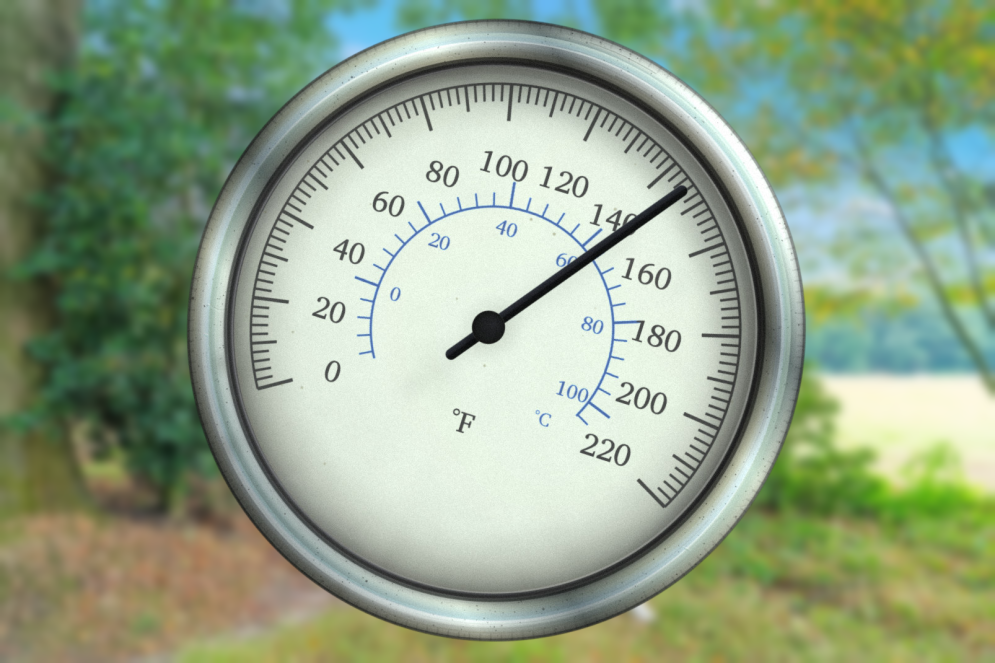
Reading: 146 °F
